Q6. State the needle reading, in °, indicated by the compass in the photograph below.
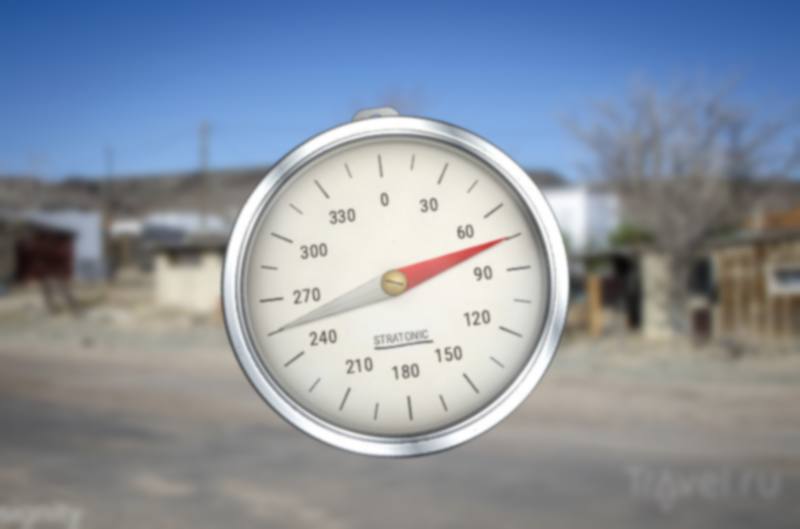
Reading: 75 °
